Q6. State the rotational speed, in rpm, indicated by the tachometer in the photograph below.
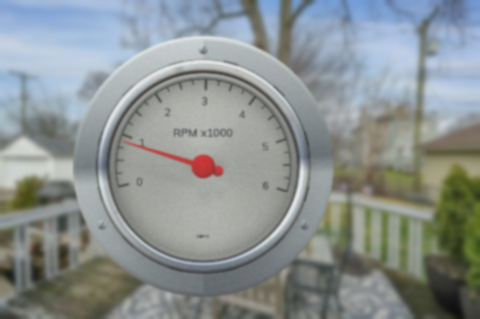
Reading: 875 rpm
